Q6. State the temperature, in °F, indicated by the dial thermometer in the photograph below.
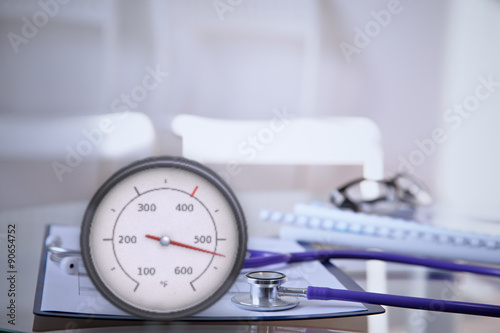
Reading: 525 °F
